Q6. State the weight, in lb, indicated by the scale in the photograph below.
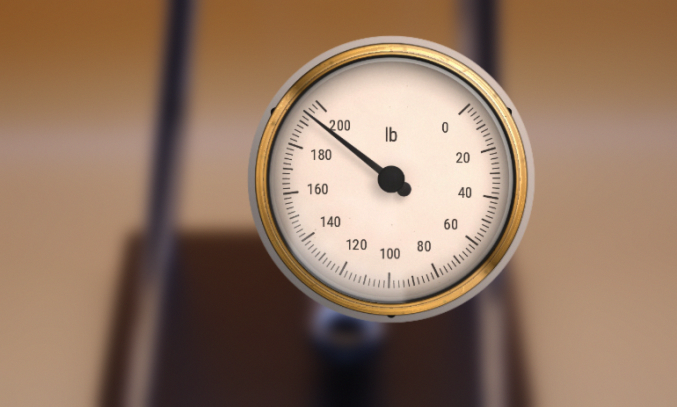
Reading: 194 lb
